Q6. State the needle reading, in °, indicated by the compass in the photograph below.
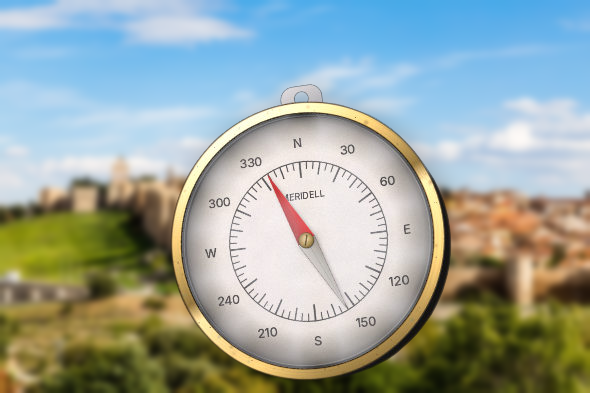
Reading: 335 °
